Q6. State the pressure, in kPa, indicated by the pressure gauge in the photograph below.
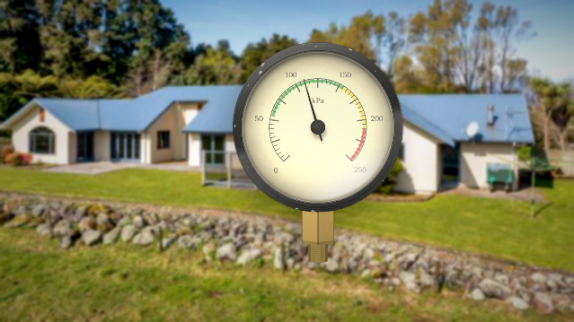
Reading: 110 kPa
